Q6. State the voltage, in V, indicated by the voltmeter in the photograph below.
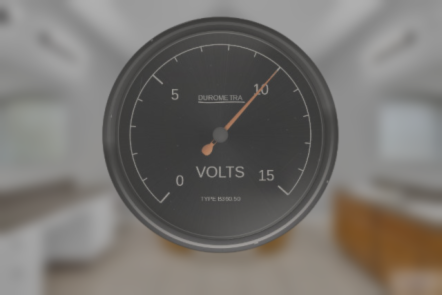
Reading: 10 V
